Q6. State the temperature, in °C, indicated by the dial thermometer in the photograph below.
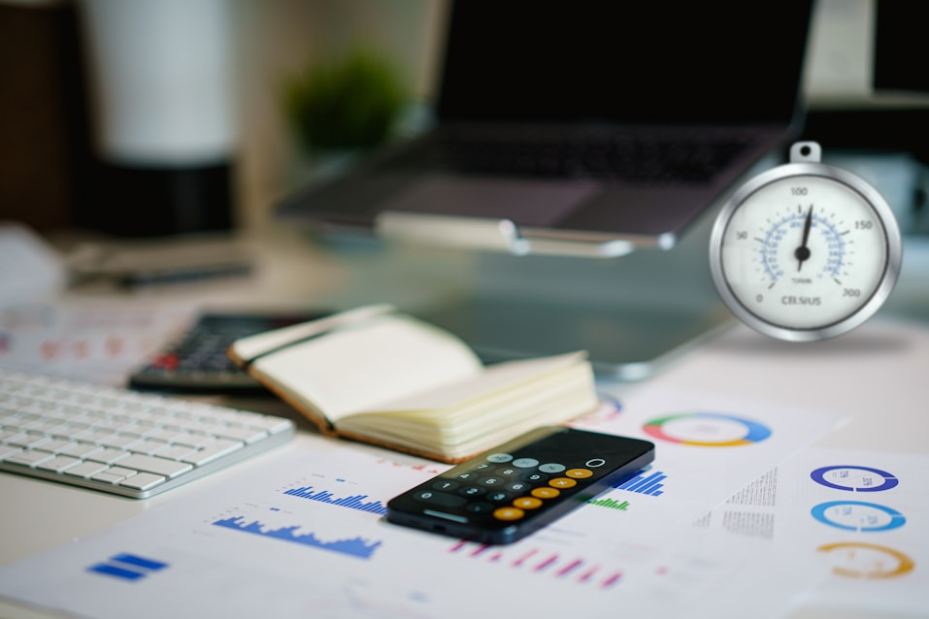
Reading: 110 °C
